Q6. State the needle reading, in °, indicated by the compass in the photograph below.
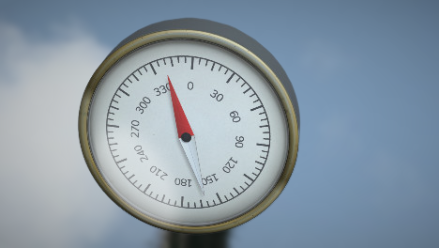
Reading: 340 °
